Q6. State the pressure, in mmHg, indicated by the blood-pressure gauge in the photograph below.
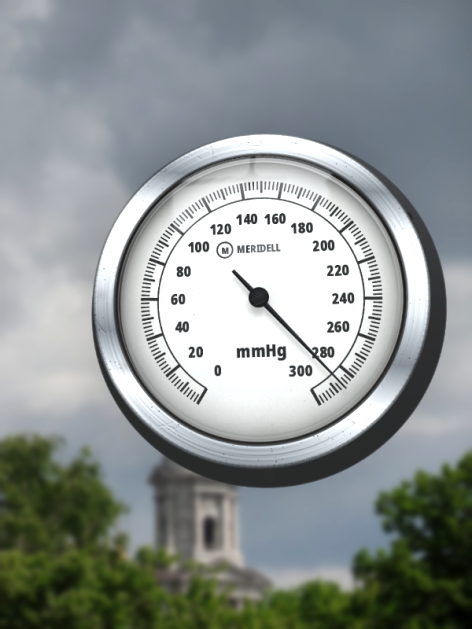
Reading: 286 mmHg
